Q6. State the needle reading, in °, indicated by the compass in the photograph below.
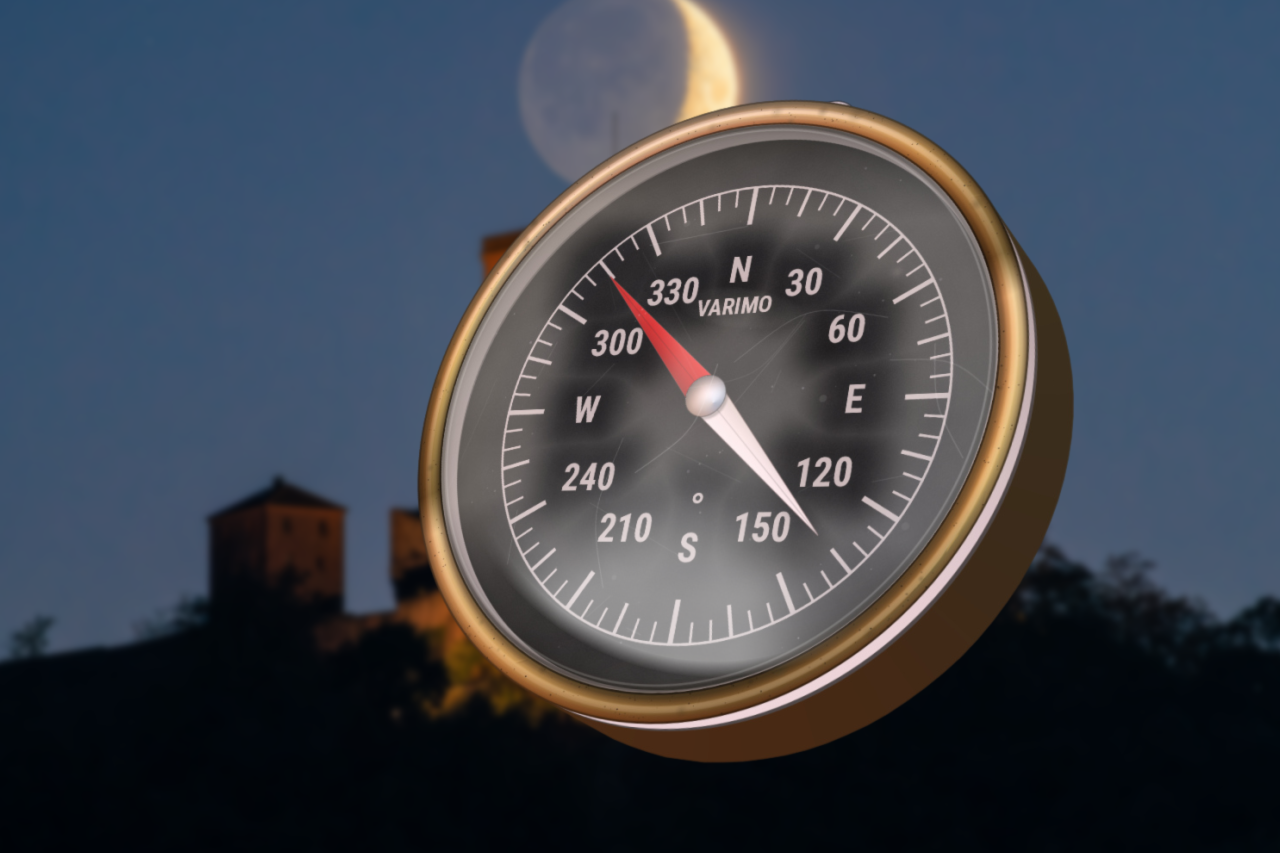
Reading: 315 °
